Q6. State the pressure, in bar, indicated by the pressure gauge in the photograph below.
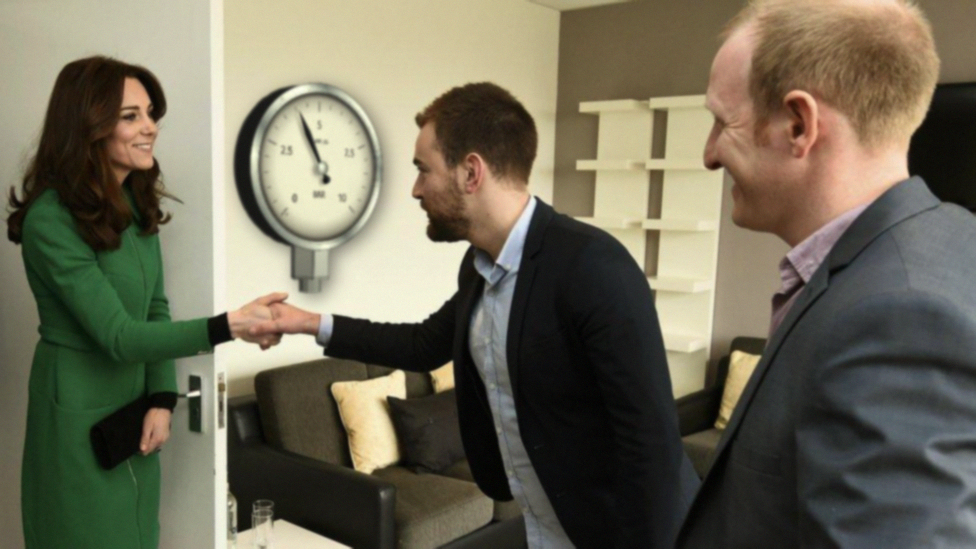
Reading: 4 bar
